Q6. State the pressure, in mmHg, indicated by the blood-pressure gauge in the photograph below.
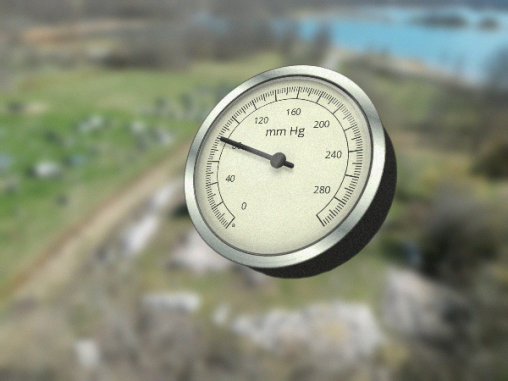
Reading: 80 mmHg
